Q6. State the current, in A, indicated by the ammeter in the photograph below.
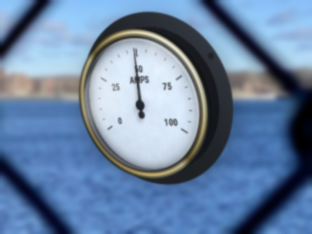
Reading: 50 A
